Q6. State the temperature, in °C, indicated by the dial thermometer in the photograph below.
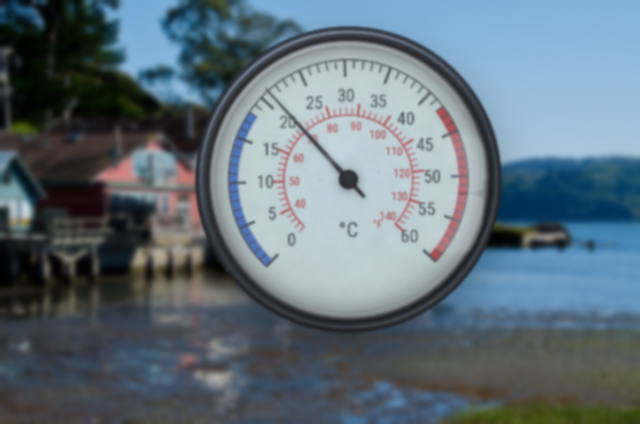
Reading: 21 °C
